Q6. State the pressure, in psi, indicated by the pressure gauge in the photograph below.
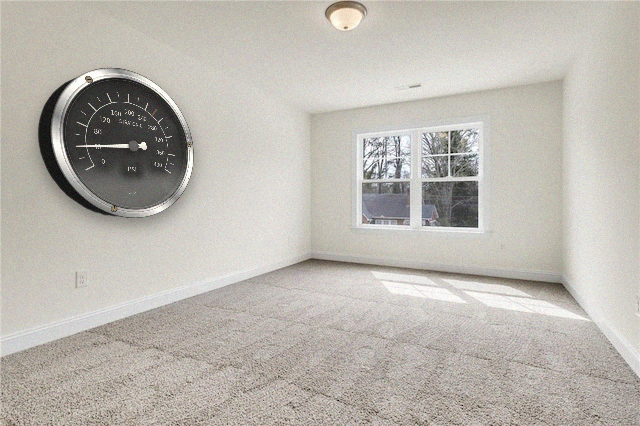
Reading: 40 psi
